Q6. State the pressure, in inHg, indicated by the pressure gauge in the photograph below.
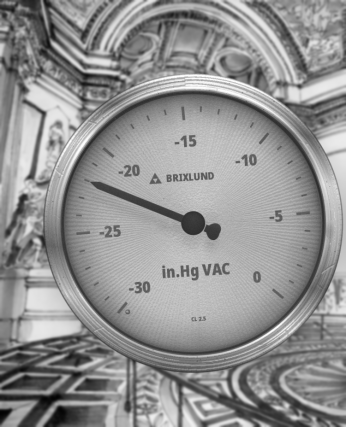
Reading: -22 inHg
